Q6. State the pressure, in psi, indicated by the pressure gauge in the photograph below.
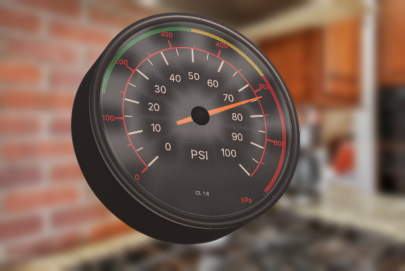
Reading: 75 psi
